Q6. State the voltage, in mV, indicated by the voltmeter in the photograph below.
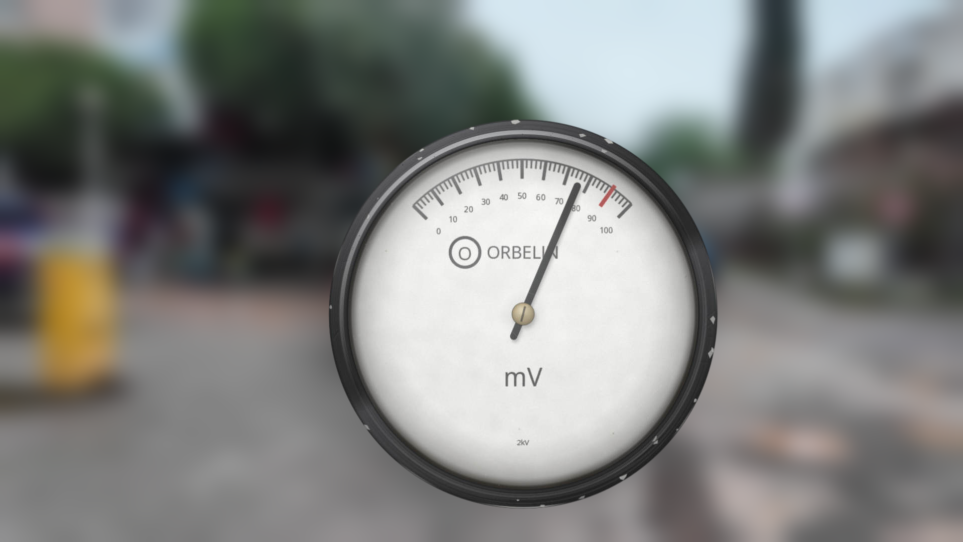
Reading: 76 mV
